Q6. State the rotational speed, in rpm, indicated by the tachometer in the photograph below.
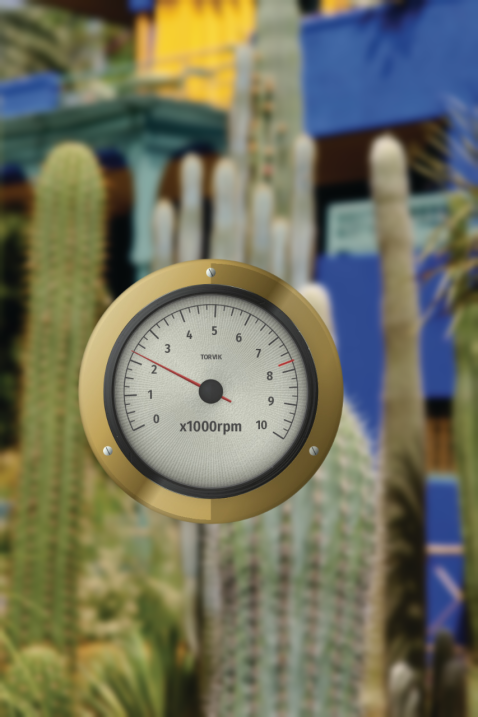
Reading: 2250 rpm
